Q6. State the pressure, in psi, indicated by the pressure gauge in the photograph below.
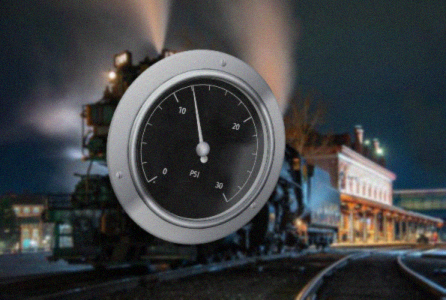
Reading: 12 psi
